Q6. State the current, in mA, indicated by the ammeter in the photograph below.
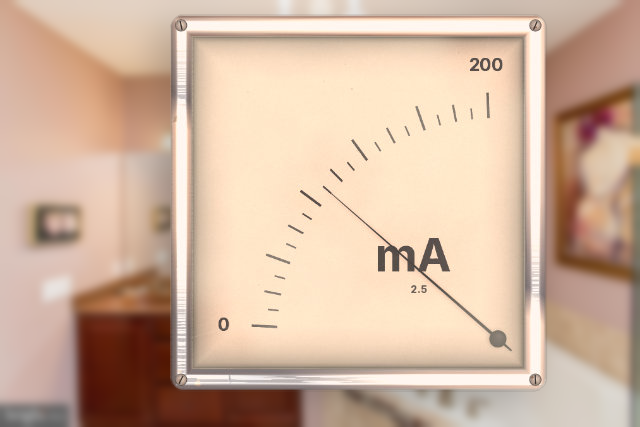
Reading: 90 mA
